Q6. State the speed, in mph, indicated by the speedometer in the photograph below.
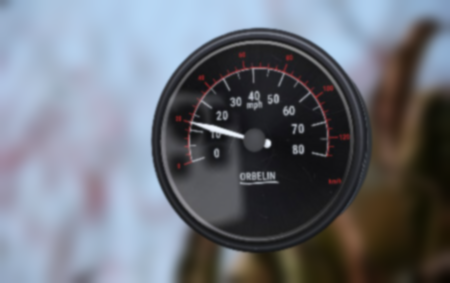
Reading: 12.5 mph
